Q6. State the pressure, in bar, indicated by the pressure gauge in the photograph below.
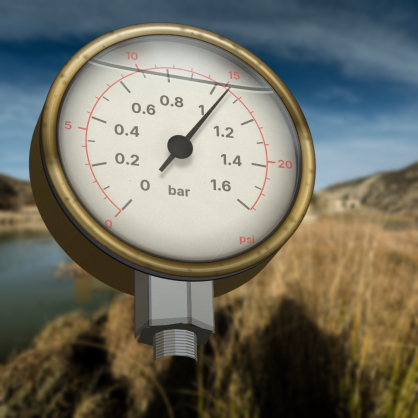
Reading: 1.05 bar
